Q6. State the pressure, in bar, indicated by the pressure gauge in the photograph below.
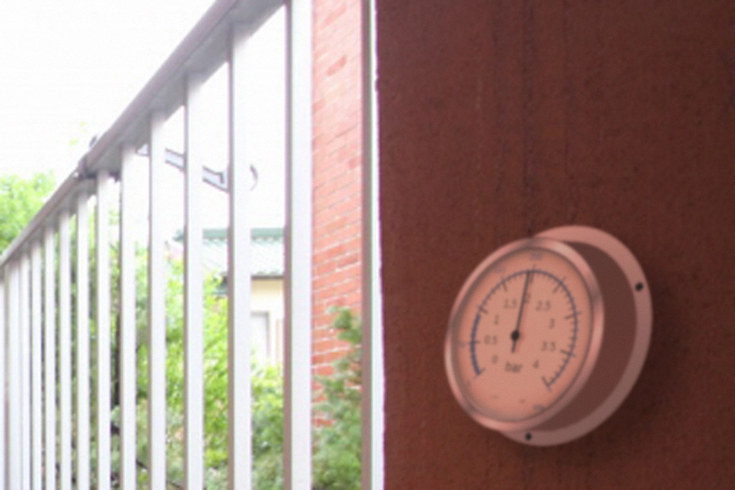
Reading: 2 bar
